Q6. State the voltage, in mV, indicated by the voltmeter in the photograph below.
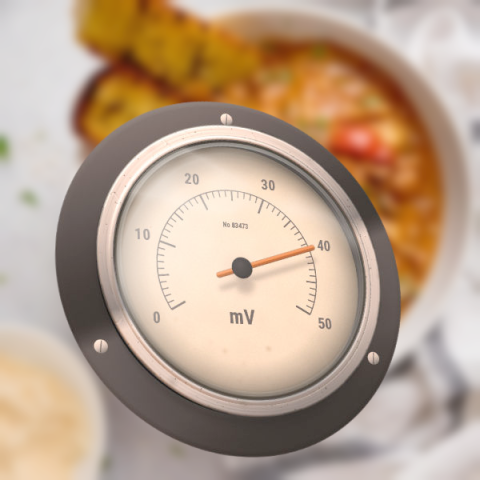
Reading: 40 mV
